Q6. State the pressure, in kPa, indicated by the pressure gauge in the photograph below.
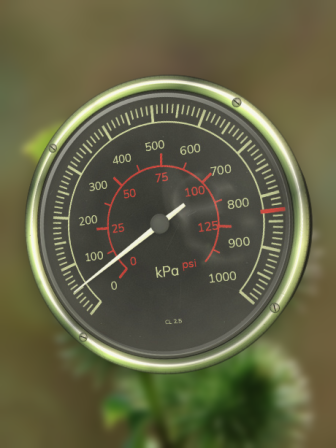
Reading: 50 kPa
